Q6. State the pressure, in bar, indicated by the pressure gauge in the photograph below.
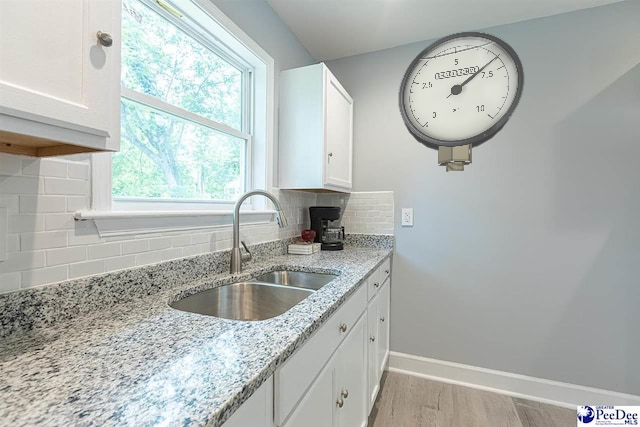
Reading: 7 bar
